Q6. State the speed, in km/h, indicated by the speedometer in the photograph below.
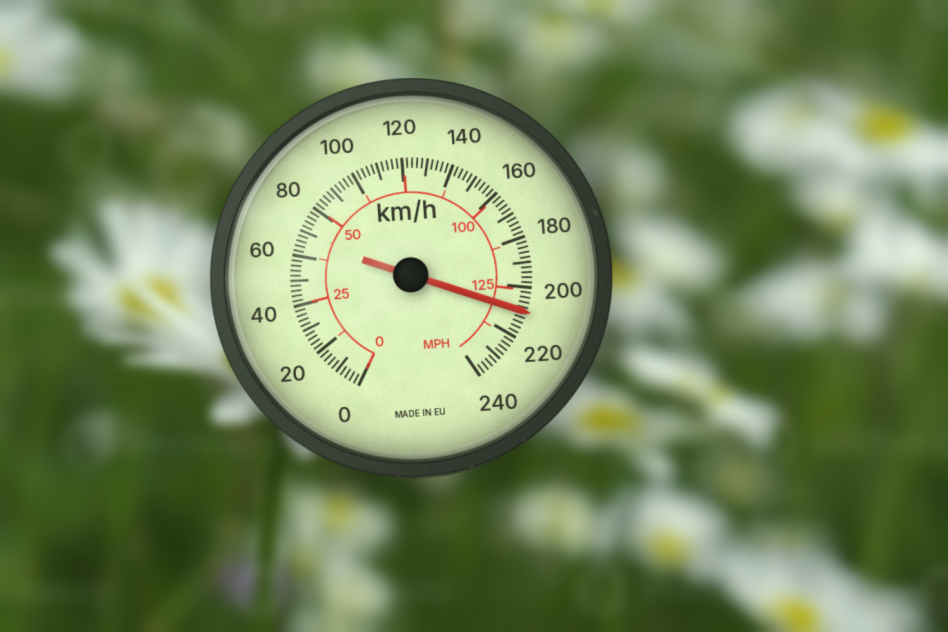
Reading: 210 km/h
